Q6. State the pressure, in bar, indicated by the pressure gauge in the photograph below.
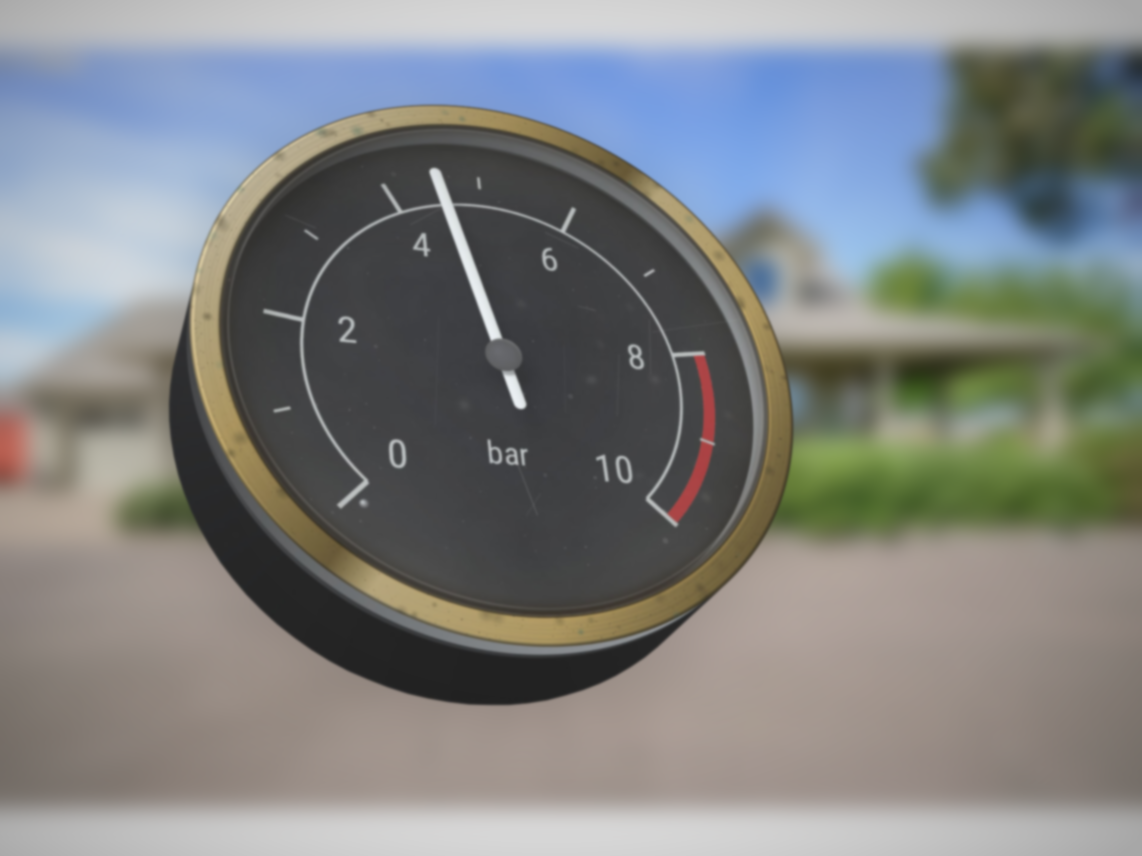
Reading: 4.5 bar
